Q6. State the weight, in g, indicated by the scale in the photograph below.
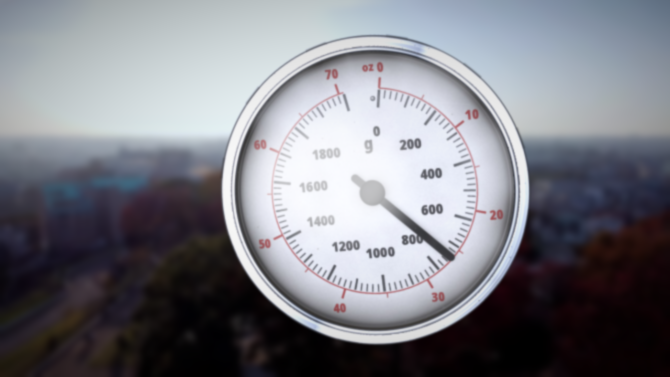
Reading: 740 g
